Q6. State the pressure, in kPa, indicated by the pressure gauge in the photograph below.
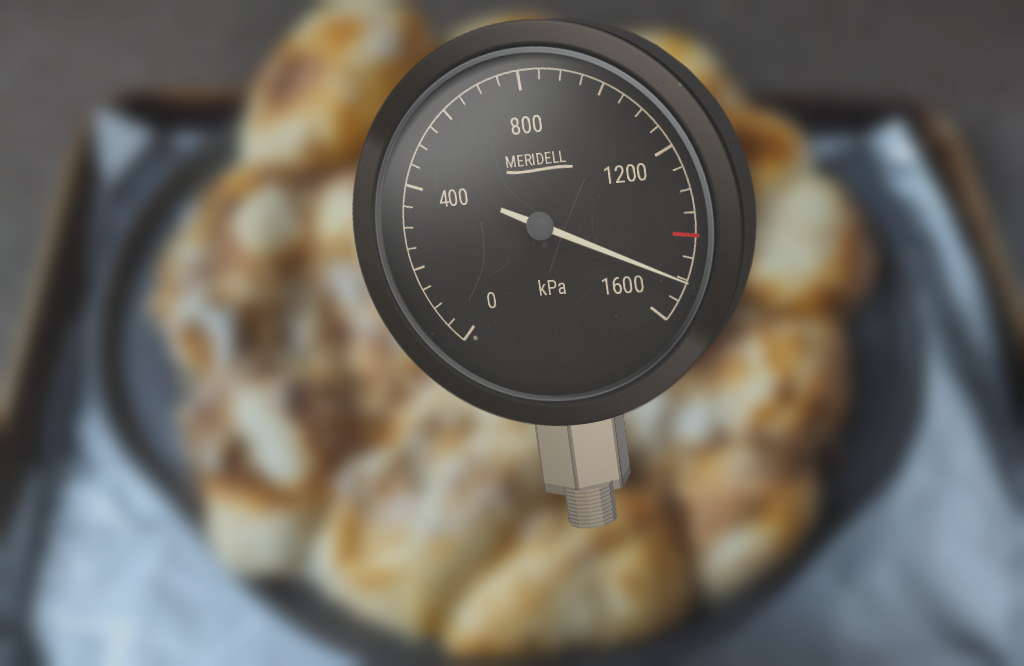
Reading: 1500 kPa
